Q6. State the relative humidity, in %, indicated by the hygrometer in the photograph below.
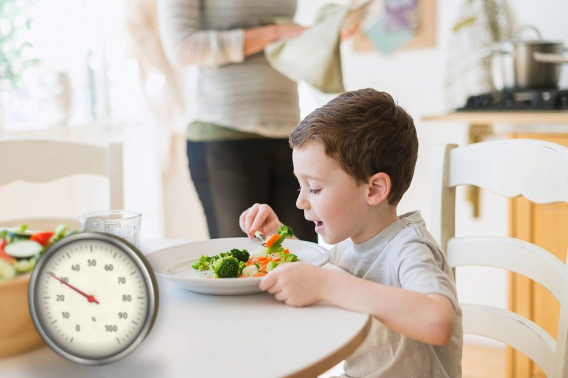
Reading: 30 %
